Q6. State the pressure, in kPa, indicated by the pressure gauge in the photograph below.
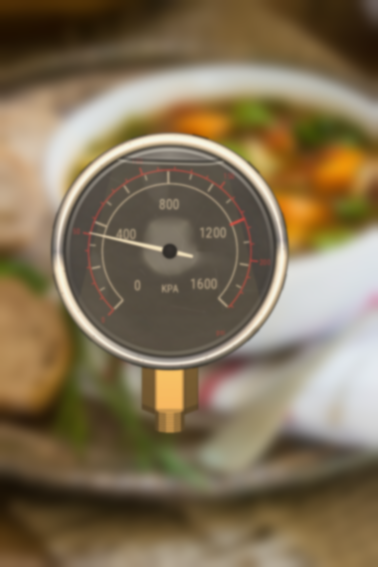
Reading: 350 kPa
